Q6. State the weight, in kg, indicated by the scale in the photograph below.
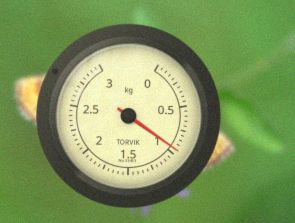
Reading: 0.95 kg
